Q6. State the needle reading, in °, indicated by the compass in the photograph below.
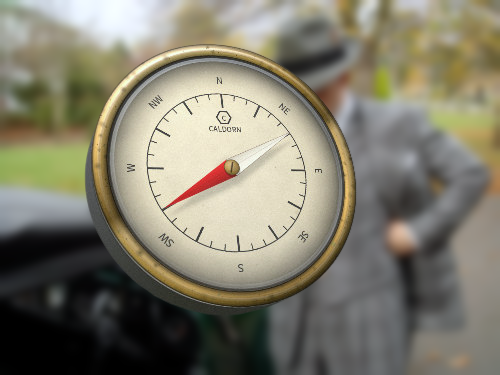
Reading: 240 °
